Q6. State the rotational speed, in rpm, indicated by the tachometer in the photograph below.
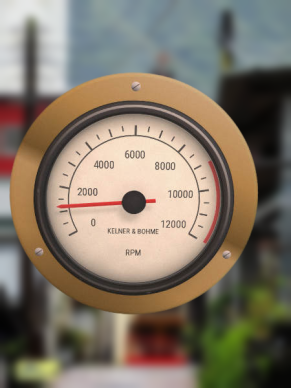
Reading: 1250 rpm
